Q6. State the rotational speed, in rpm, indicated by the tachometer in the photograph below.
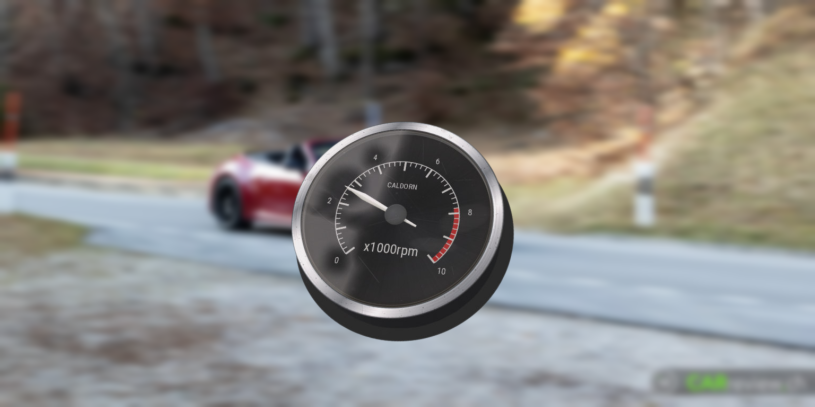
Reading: 2600 rpm
